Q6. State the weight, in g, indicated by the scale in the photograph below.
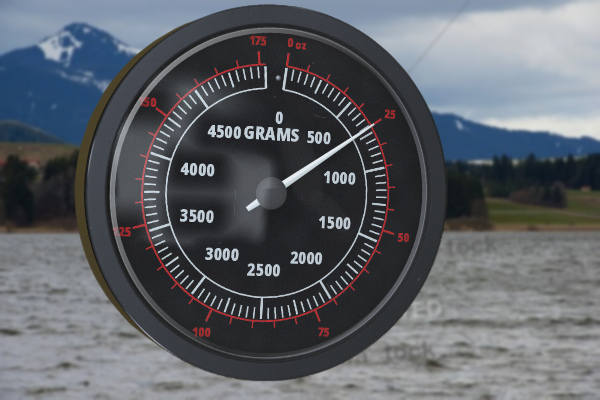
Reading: 700 g
